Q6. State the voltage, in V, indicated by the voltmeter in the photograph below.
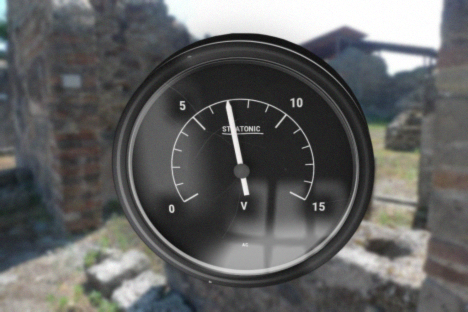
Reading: 7 V
